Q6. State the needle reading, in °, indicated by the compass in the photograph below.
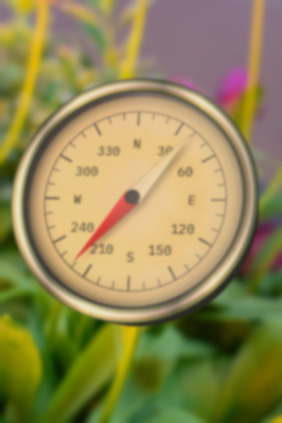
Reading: 220 °
